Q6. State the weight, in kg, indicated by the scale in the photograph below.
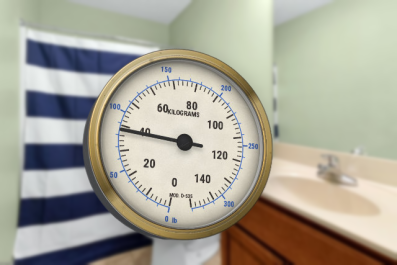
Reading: 38 kg
